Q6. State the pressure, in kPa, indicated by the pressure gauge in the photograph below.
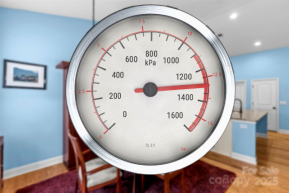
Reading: 1300 kPa
